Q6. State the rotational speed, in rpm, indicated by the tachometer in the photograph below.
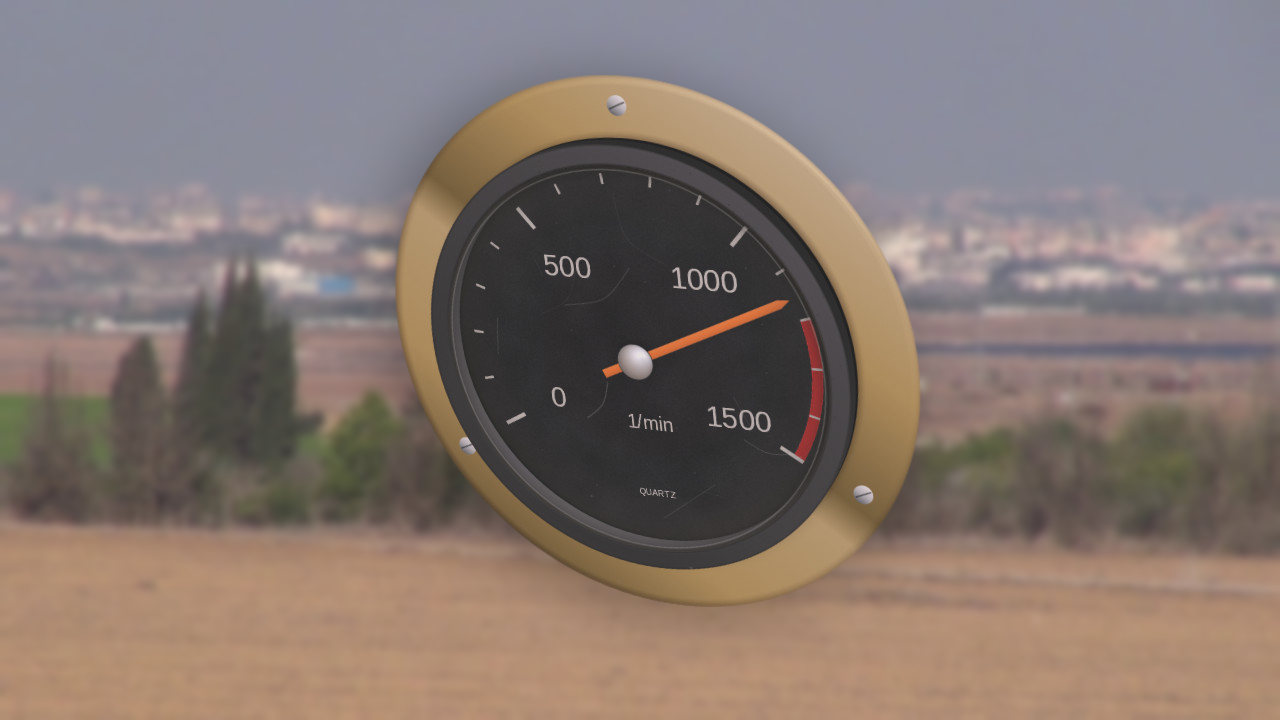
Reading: 1150 rpm
